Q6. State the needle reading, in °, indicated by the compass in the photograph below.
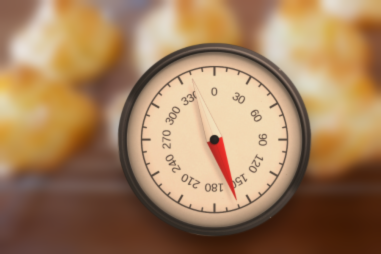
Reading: 160 °
